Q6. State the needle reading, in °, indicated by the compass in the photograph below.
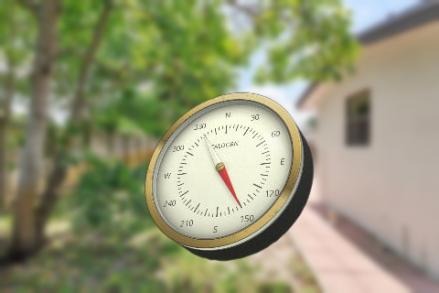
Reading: 150 °
